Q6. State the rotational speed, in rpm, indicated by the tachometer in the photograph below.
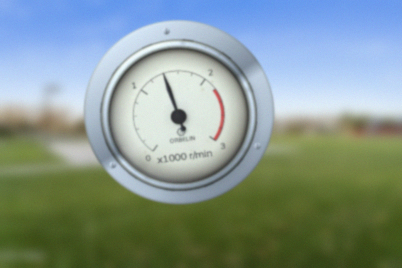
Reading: 1400 rpm
